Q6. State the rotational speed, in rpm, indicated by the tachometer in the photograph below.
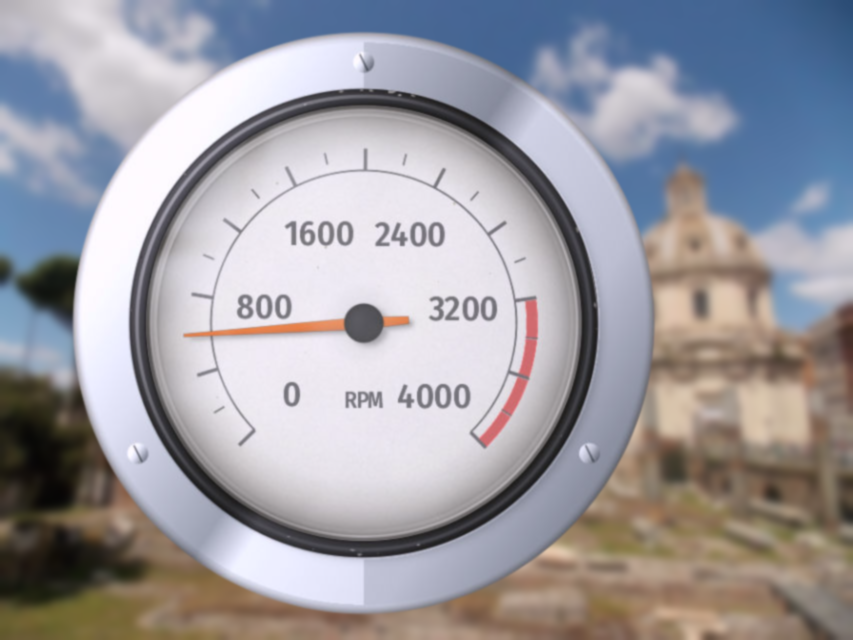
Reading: 600 rpm
